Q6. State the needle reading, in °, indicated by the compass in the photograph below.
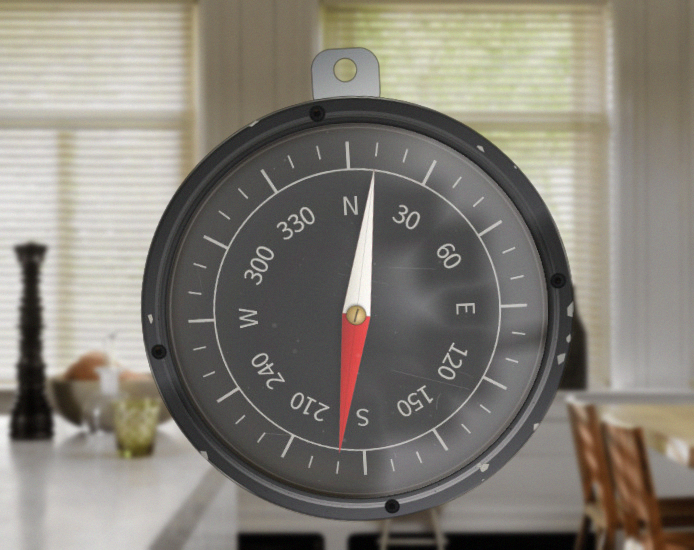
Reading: 190 °
